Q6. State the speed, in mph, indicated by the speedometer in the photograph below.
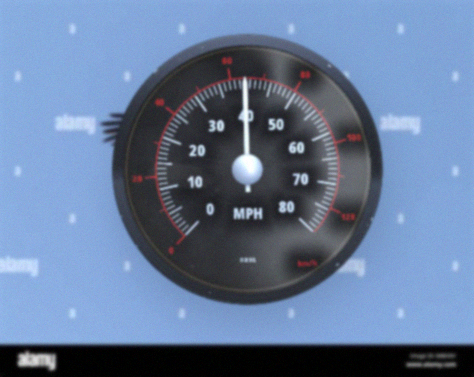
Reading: 40 mph
